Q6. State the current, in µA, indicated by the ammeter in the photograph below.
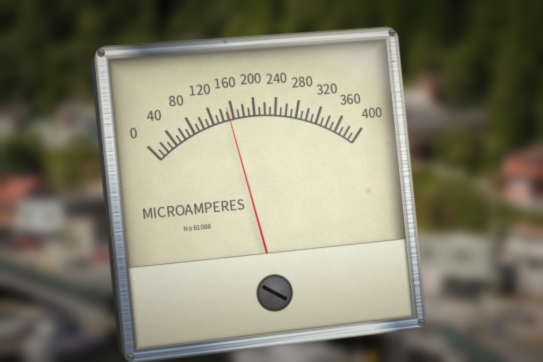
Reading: 150 µA
